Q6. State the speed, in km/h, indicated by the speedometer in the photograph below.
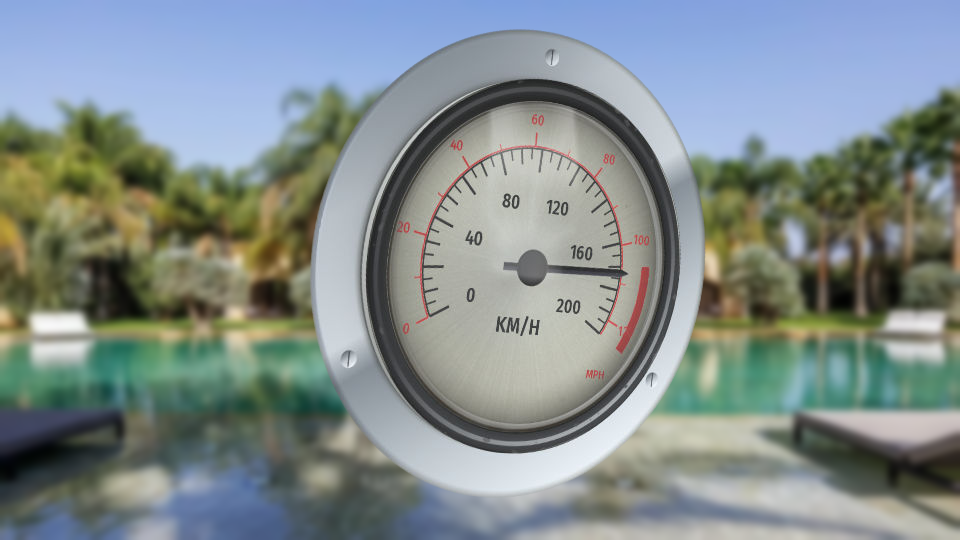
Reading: 172.5 km/h
